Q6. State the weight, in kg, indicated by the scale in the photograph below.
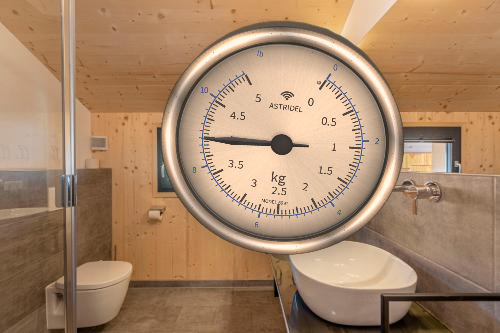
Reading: 4 kg
